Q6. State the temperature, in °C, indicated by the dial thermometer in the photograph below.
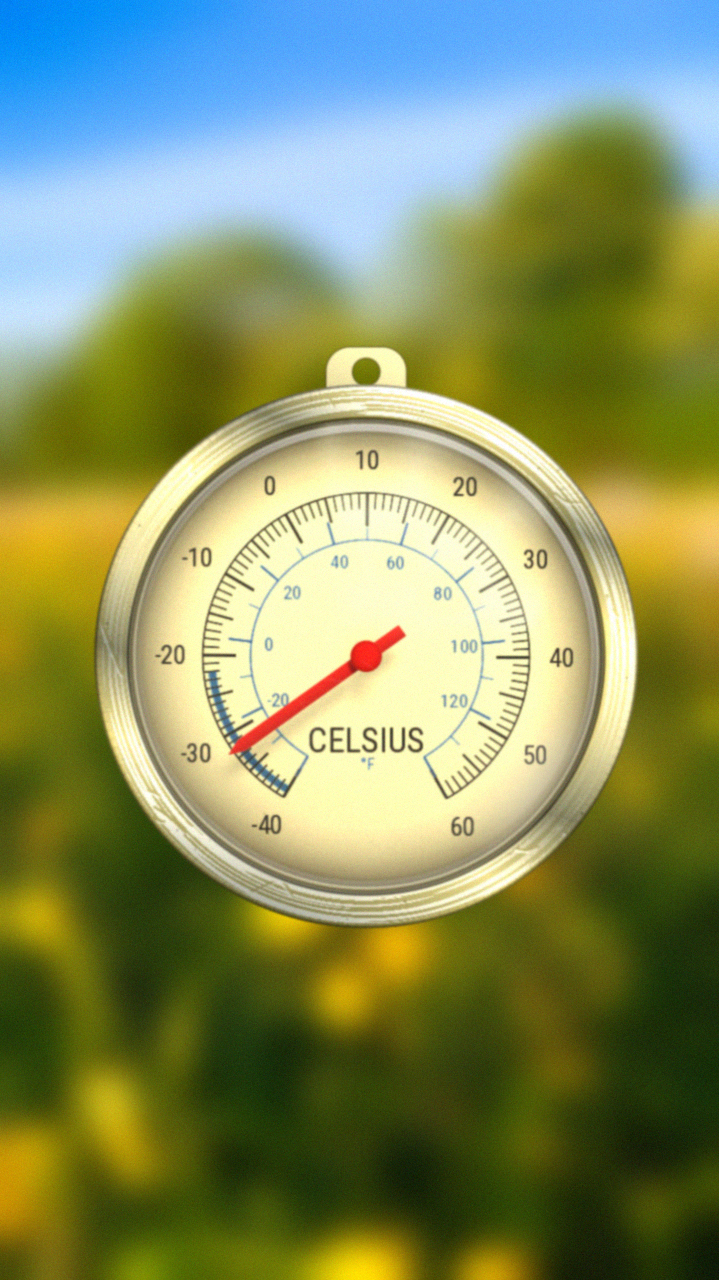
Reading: -32 °C
